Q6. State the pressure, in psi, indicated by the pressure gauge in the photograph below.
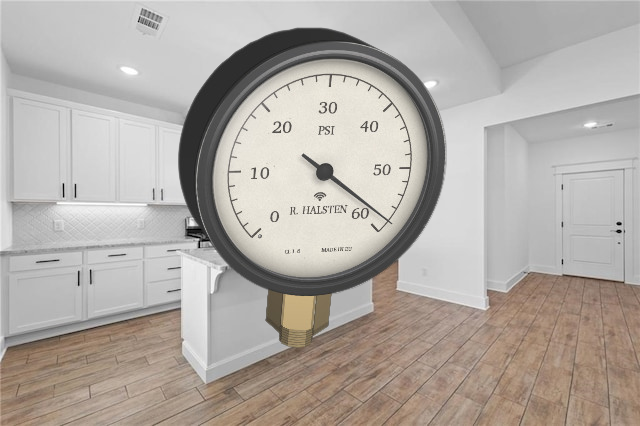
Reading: 58 psi
